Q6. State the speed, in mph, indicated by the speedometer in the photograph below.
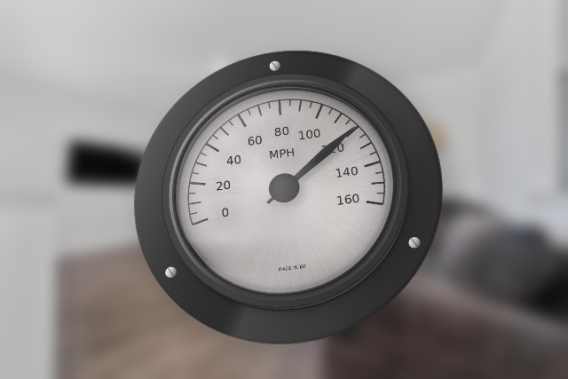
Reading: 120 mph
